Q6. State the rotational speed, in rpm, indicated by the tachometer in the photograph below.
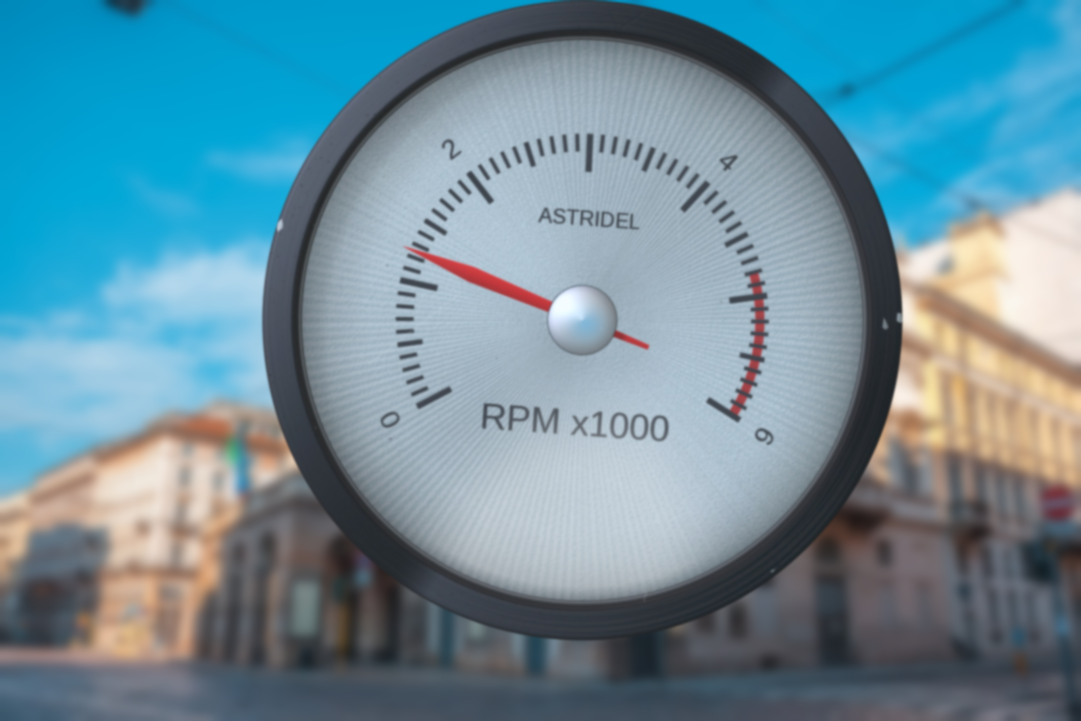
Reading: 1250 rpm
